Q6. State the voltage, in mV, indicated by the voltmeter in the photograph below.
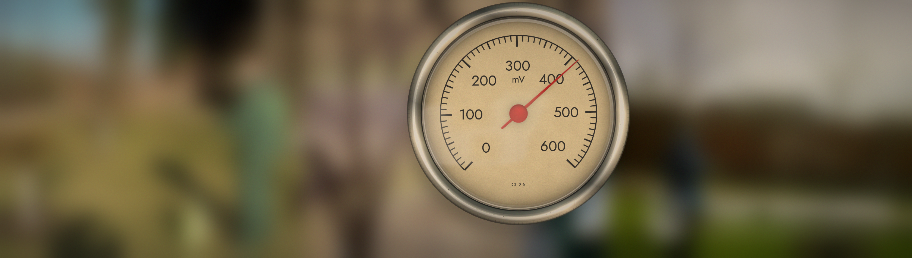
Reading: 410 mV
